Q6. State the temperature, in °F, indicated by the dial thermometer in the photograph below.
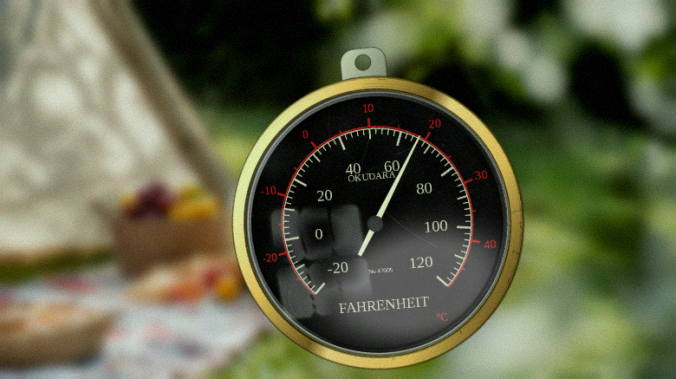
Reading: 66 °F
